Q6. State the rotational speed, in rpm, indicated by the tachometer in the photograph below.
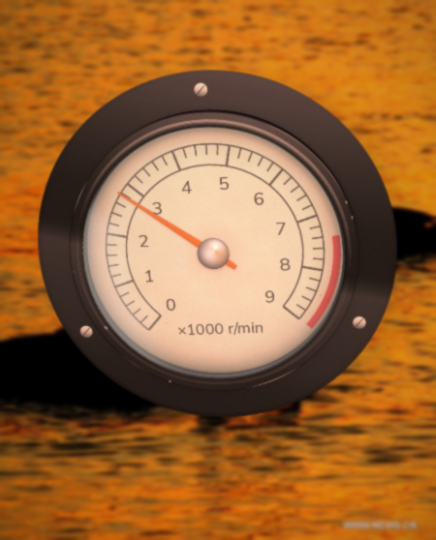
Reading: 2800 rpm
